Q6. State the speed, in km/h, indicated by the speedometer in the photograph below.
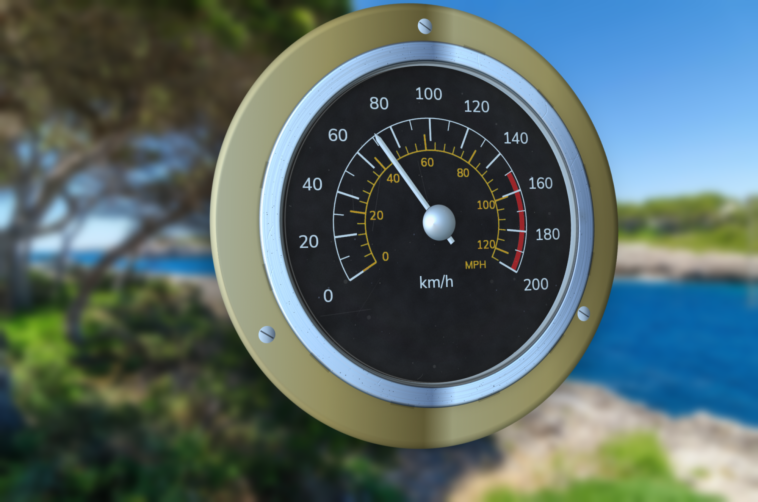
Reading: 70 km/h
